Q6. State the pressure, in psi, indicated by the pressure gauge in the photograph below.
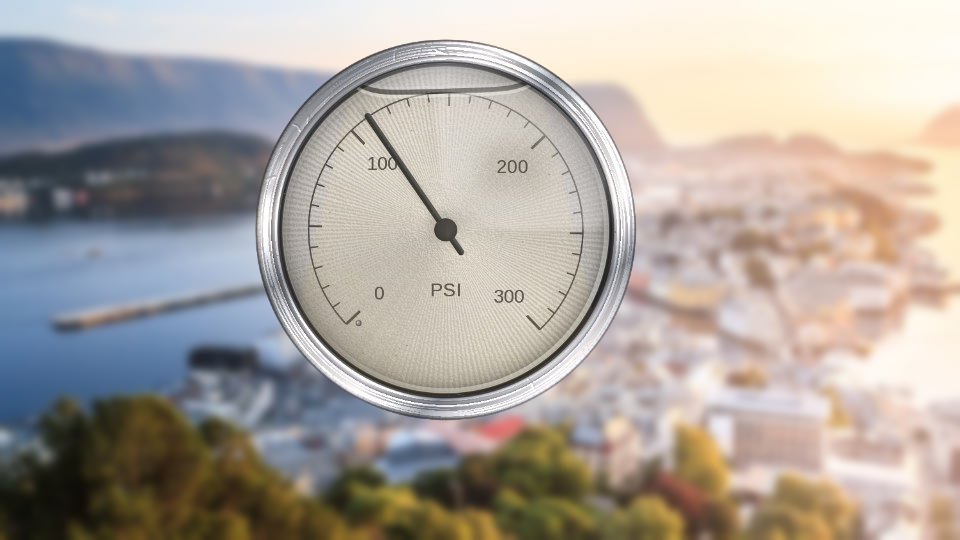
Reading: 110 psi
